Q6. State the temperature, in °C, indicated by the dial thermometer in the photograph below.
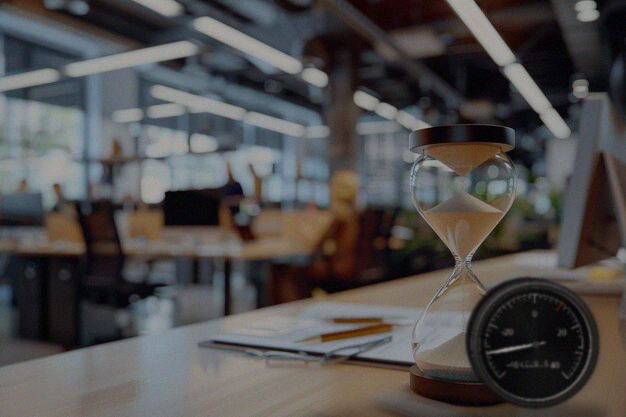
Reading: -30 °C
